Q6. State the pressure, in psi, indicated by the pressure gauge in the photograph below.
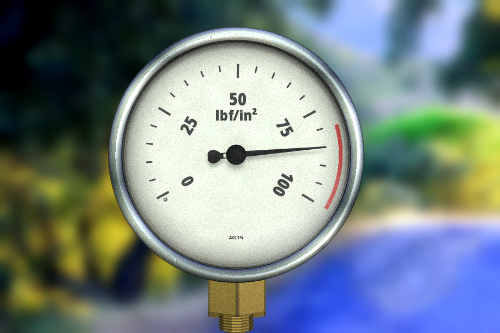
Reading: 85 psi
